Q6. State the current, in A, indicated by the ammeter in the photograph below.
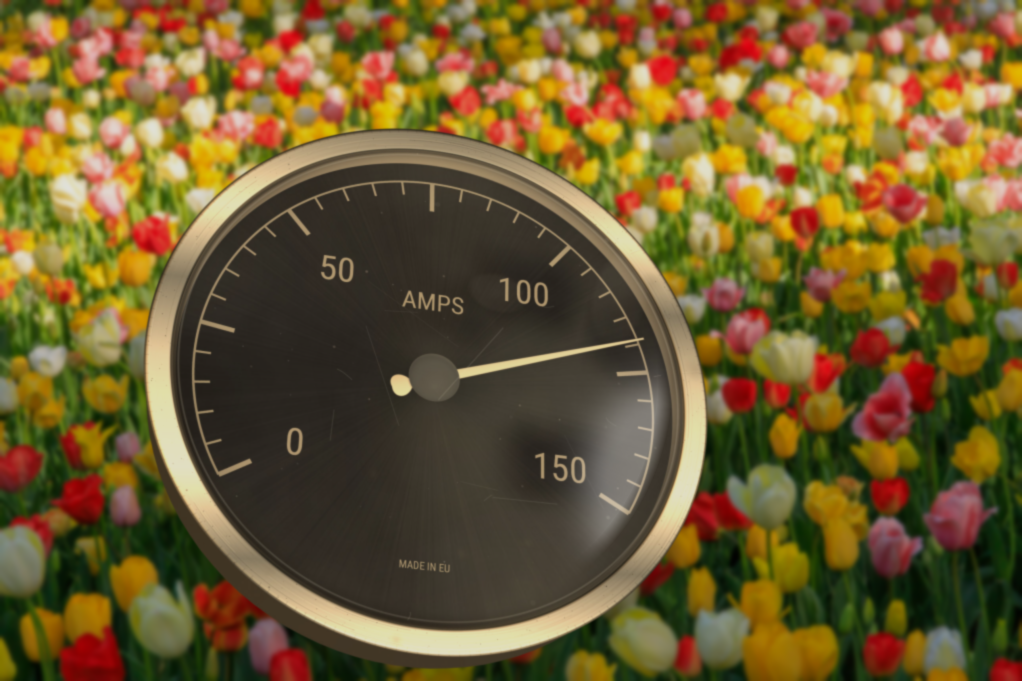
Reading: 120 A
